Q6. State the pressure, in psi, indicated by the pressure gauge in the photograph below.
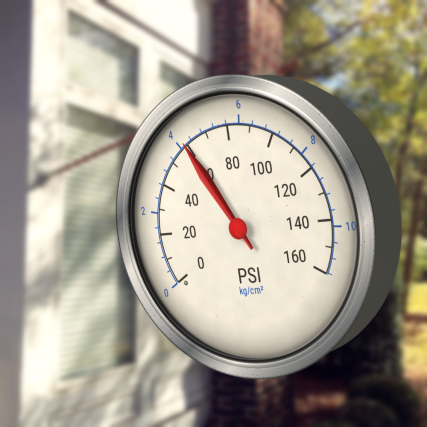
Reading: 60 psi
